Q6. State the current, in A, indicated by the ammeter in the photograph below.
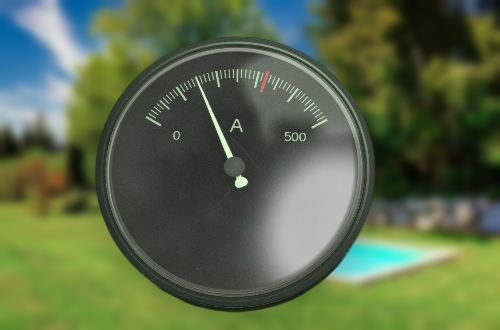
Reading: 150 A
